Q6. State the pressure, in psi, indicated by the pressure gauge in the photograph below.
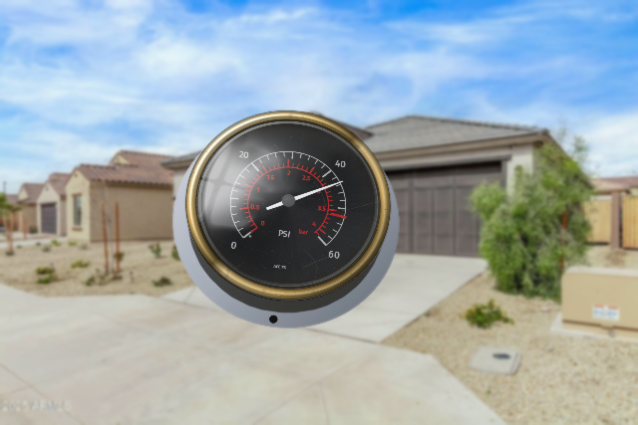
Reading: 44 psi
